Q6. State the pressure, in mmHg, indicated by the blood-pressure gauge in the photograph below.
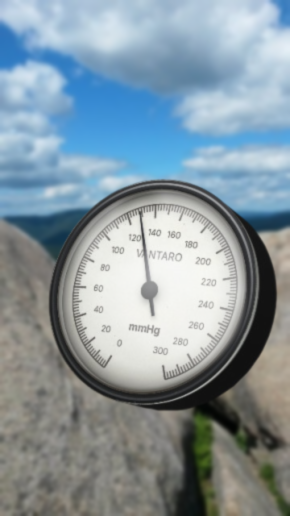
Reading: 130 mmHg
